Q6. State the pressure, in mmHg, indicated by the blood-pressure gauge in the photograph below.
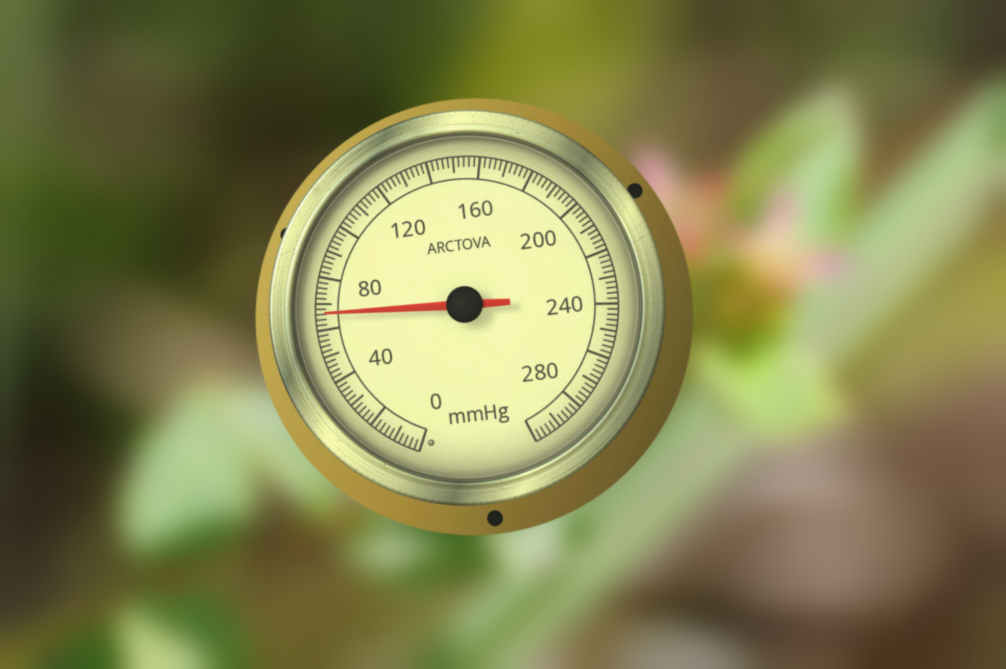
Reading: 66 mmHg
